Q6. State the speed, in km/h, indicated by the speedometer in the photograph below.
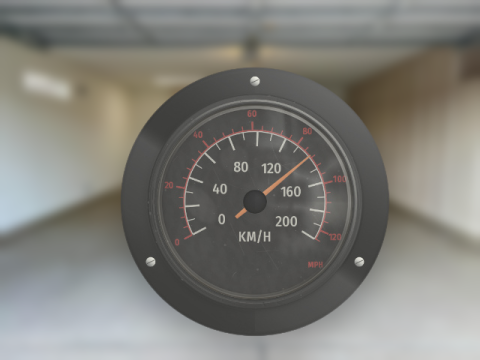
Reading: 140 km/h
